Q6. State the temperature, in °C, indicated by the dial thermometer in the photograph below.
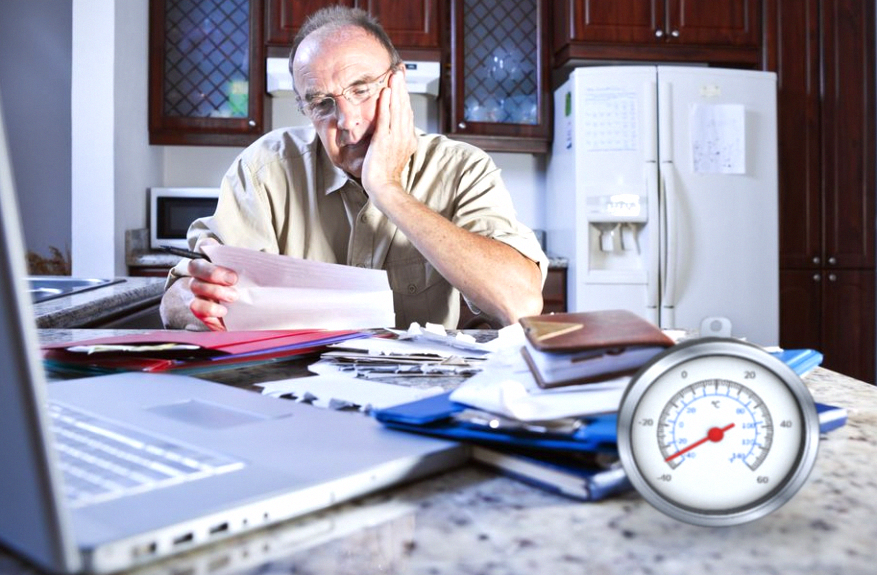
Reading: -35 °C
